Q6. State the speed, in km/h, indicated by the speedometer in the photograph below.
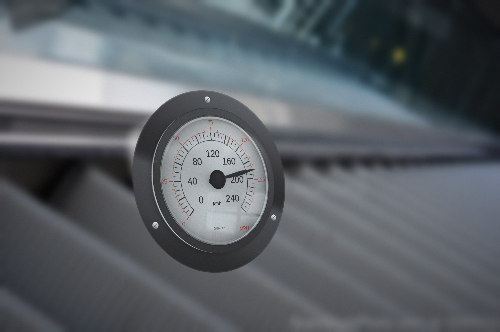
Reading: 190 km/h
